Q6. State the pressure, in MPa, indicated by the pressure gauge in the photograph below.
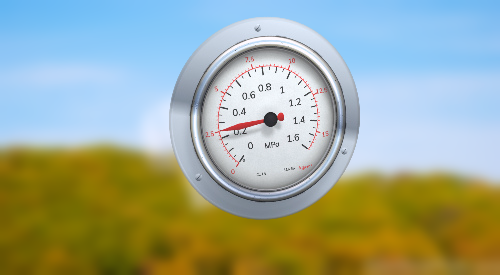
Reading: 0.25 MPa
